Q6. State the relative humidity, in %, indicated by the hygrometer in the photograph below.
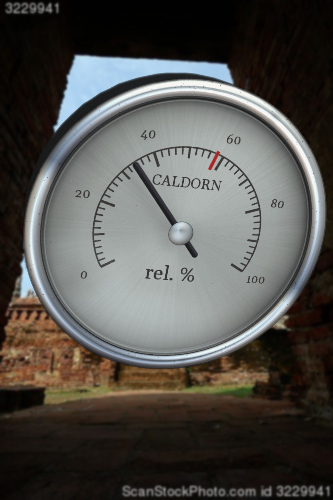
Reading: 34 %
